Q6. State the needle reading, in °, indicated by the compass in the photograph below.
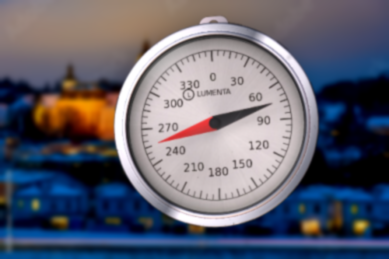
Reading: 255 °
